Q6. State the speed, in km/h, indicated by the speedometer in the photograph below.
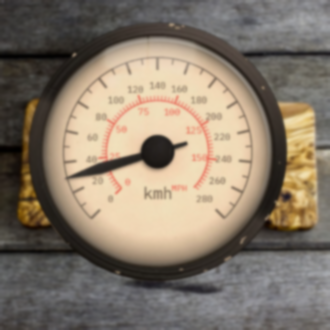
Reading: 30 km/h
